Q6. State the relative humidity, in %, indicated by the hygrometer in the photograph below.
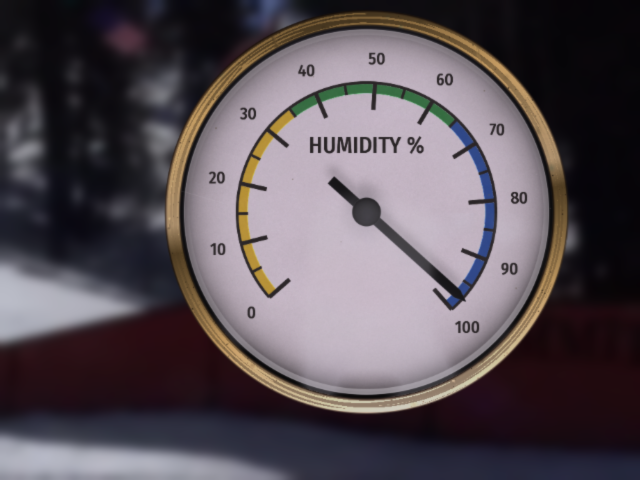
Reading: 97.5 %
